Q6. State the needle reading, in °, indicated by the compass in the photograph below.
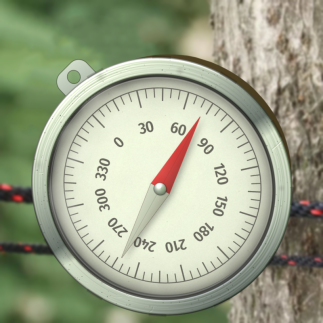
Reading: 72.5 °
